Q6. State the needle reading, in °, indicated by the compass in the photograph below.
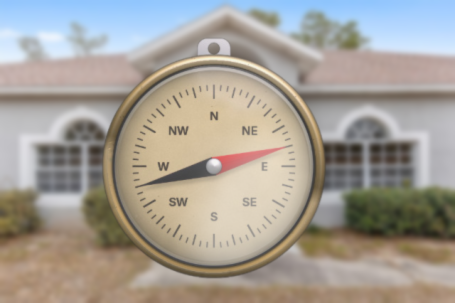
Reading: 75 °
